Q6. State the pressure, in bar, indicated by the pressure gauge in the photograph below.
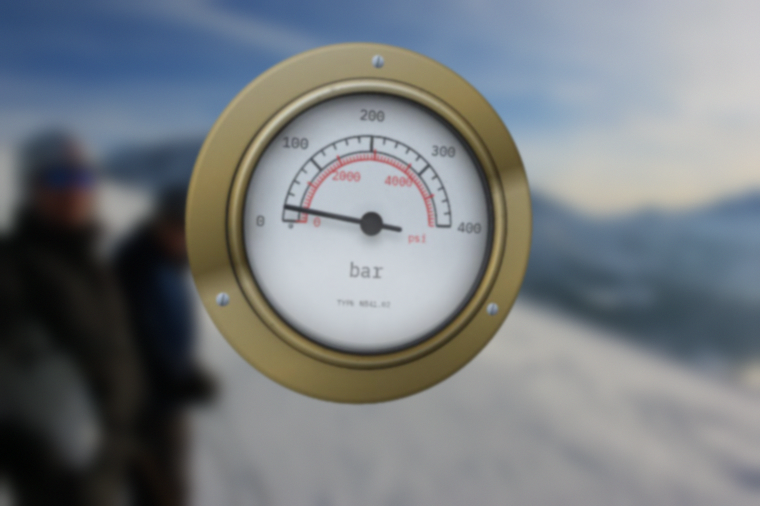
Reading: 20 bar
